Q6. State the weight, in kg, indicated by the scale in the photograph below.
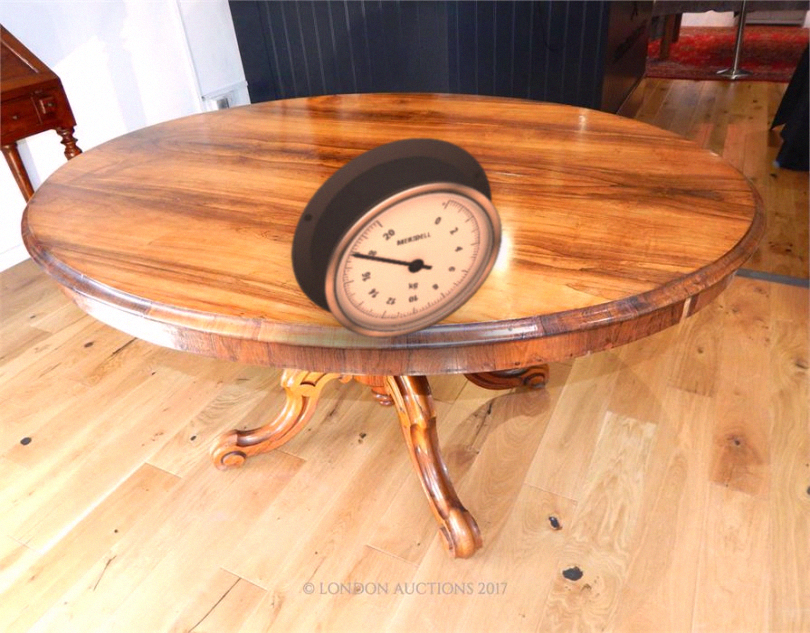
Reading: 18 kg
